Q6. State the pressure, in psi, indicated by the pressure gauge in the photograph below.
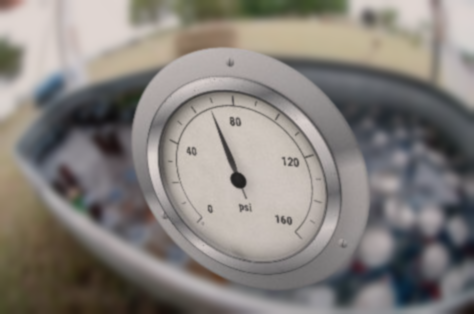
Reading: 70 psi
